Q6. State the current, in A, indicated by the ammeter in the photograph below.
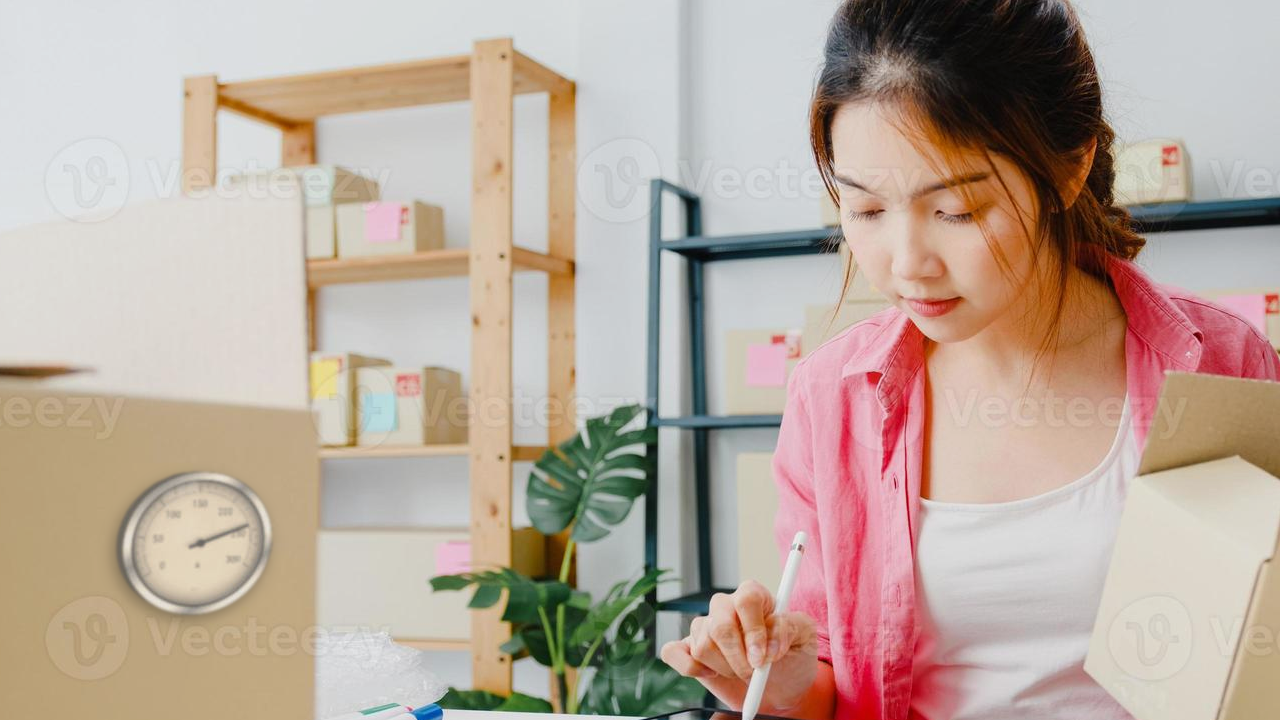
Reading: 240 A
